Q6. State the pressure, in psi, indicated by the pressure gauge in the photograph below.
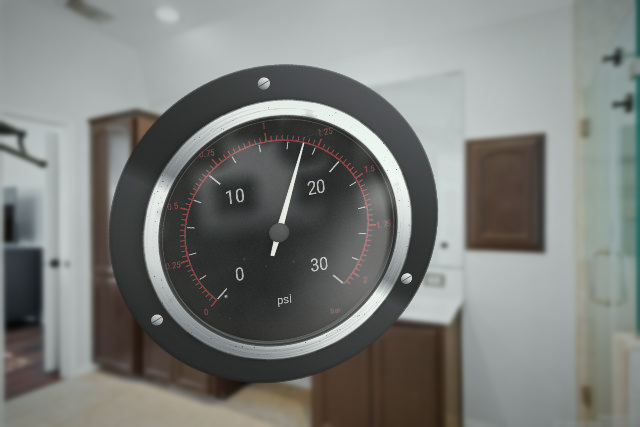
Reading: 17 psi
